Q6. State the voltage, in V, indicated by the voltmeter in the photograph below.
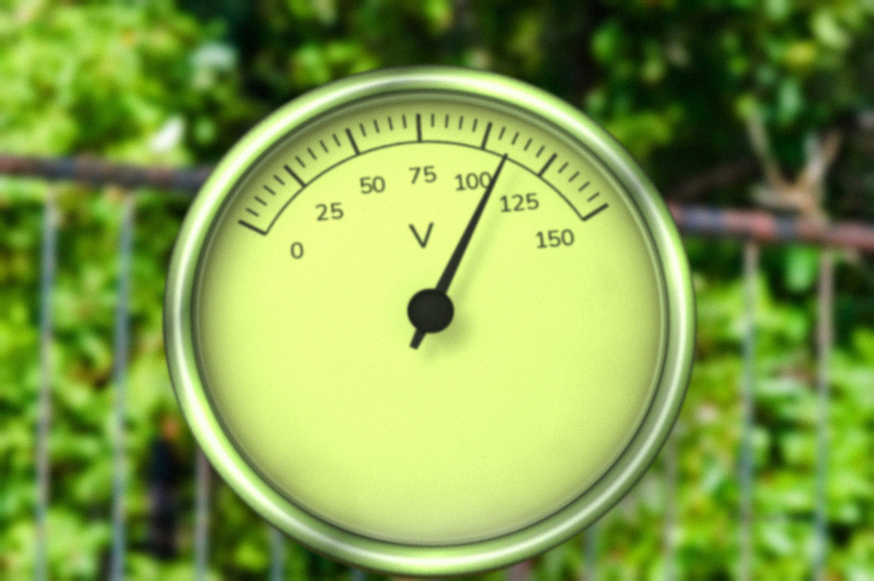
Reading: 110 V
